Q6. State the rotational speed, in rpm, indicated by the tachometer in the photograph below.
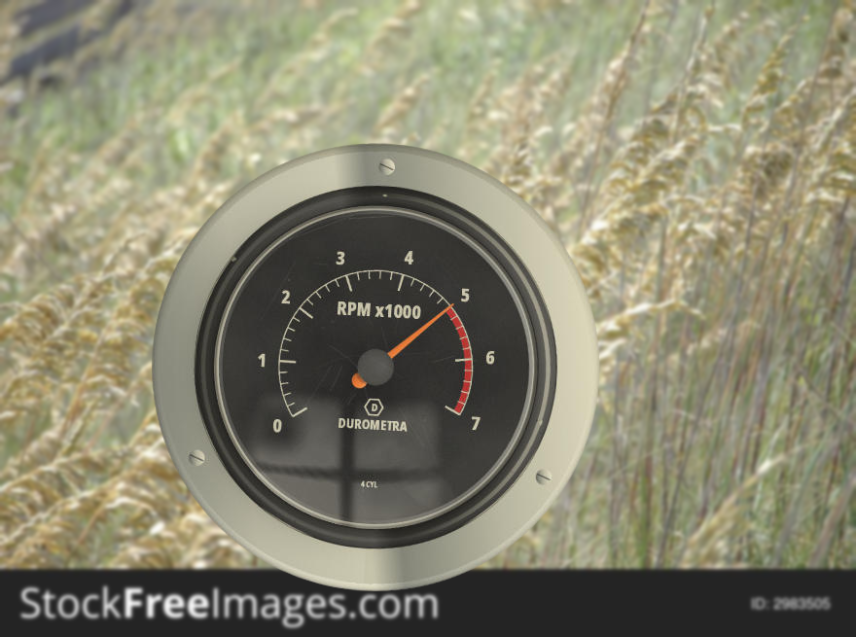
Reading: 5000 rpm
